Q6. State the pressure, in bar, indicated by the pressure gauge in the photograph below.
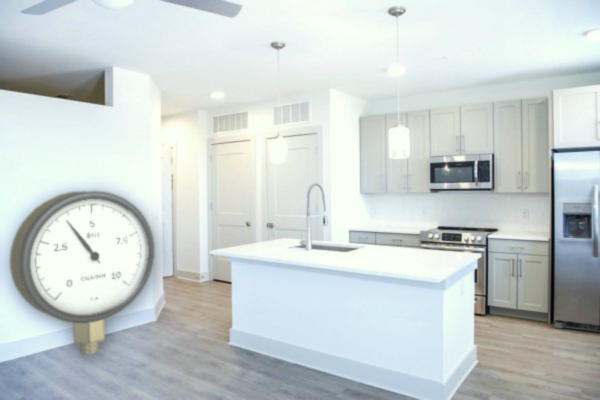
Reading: 3.75 bar
